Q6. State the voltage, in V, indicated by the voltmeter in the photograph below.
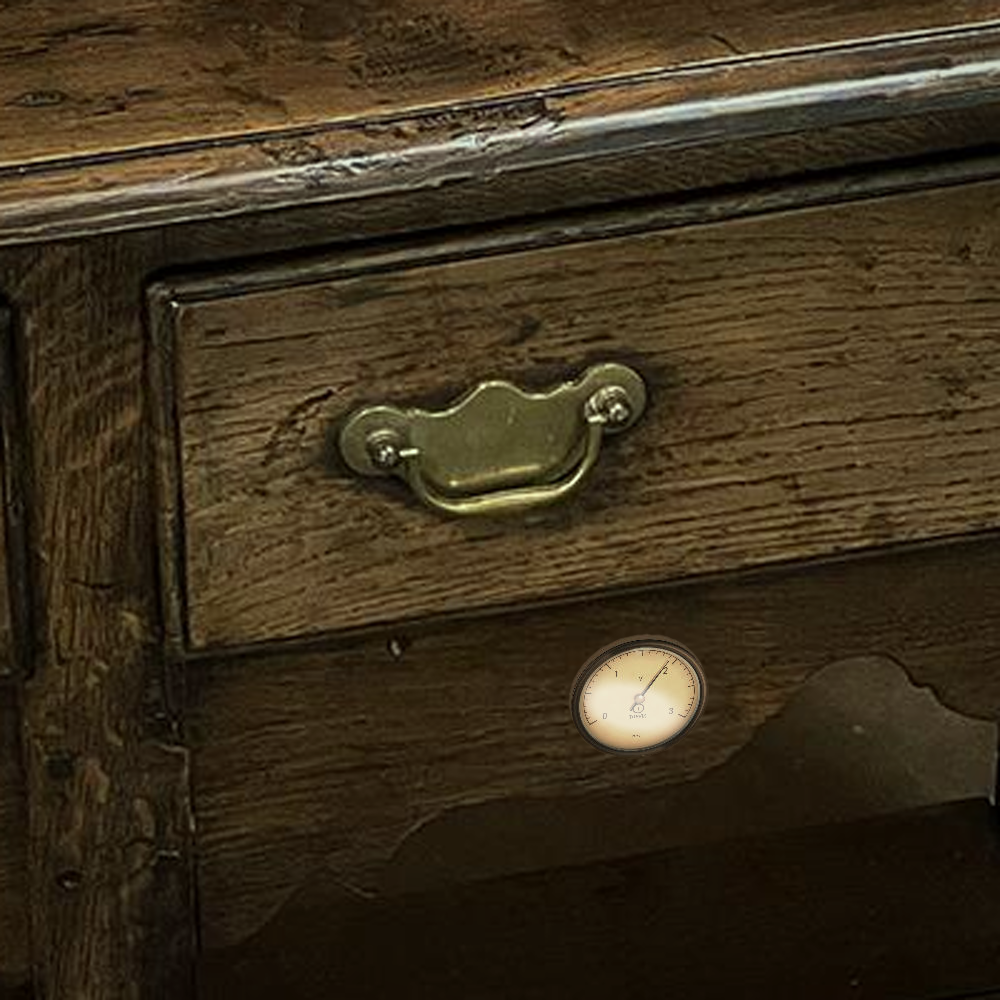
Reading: 1.9 V
